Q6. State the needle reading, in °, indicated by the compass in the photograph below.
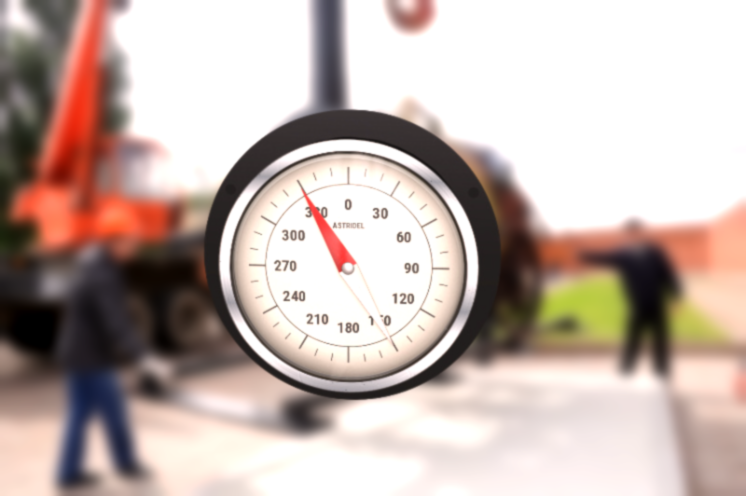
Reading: 330 °
